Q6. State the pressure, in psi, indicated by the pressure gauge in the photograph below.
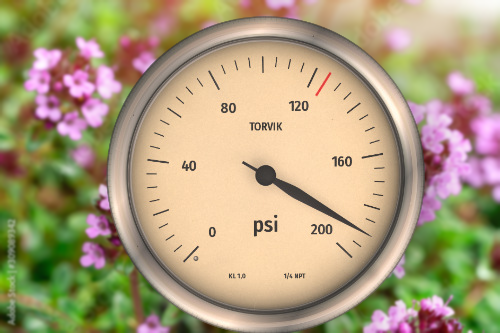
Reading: 190 psi
